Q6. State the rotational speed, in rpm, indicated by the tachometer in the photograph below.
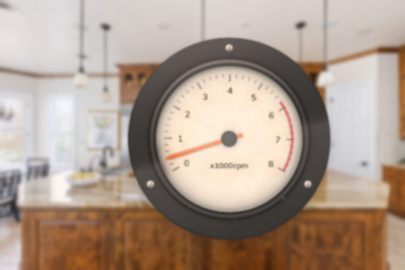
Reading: 400 rpm
